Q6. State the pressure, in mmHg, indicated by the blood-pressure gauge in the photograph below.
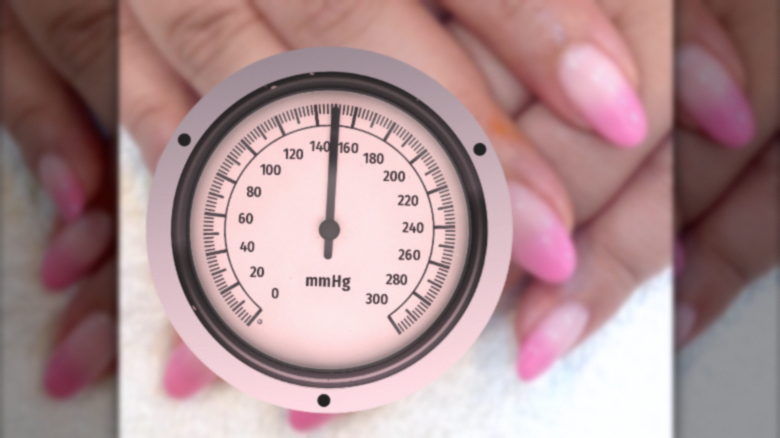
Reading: 150 mmHg
